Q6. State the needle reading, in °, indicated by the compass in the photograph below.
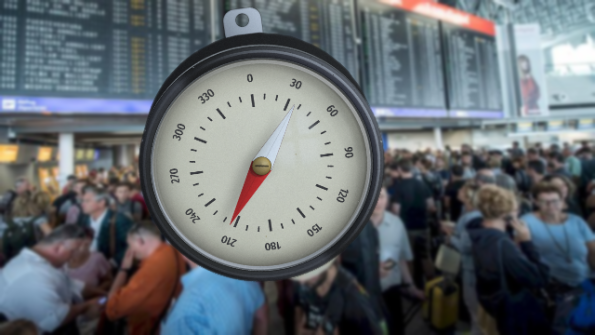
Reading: 215 °
